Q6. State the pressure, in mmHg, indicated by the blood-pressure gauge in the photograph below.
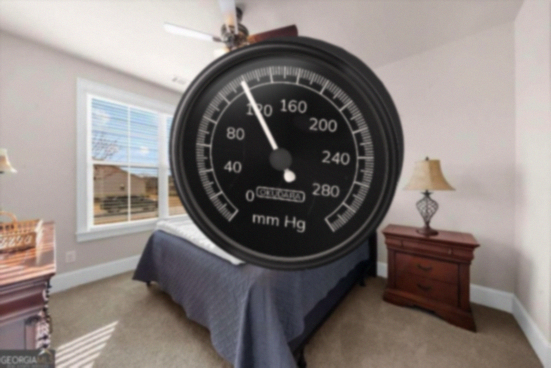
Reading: 120 mmHg
